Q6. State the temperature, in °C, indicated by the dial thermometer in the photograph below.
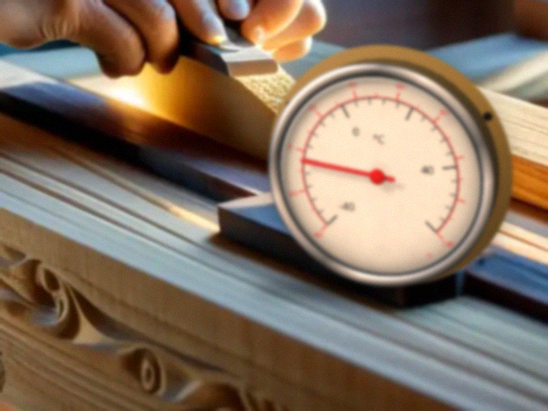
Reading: -20 °C
